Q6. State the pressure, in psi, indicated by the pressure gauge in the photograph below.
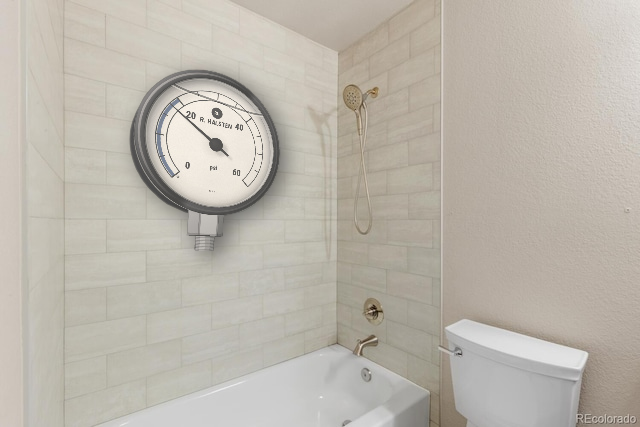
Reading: 17.5 psi
